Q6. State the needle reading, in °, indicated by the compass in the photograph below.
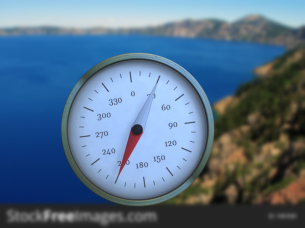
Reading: 210 °
